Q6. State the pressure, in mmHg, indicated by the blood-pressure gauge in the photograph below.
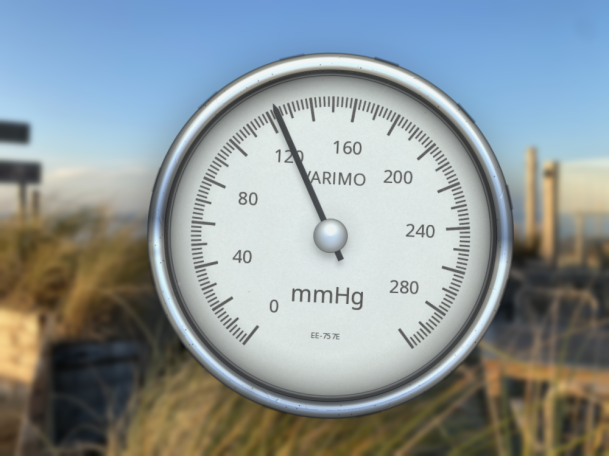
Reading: 124 mmHg
